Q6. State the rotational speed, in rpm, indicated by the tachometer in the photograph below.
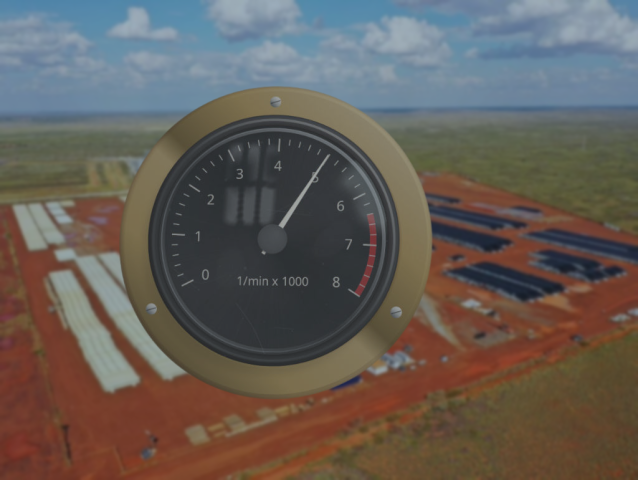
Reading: 5000 rpm
